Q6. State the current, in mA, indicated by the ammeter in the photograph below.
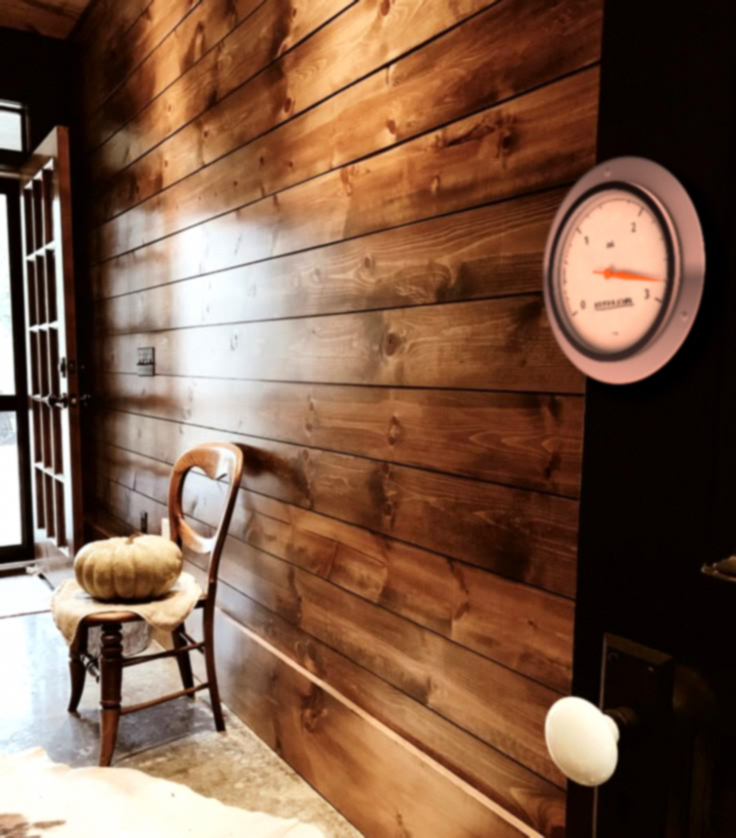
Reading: 2.8 mA
